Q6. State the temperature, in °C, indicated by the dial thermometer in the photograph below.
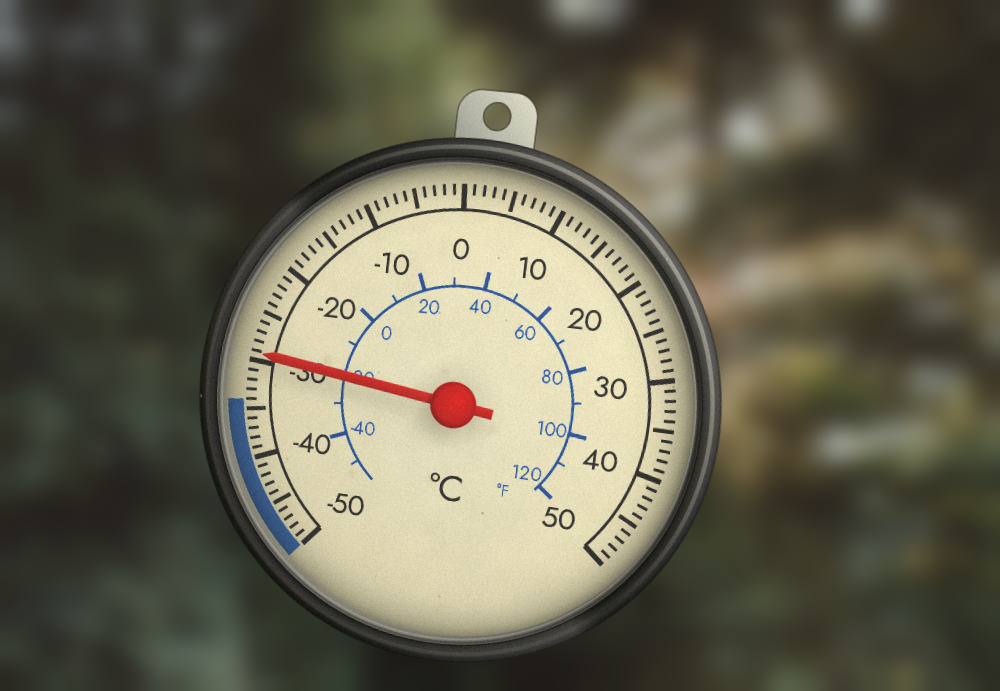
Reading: -29 °C
